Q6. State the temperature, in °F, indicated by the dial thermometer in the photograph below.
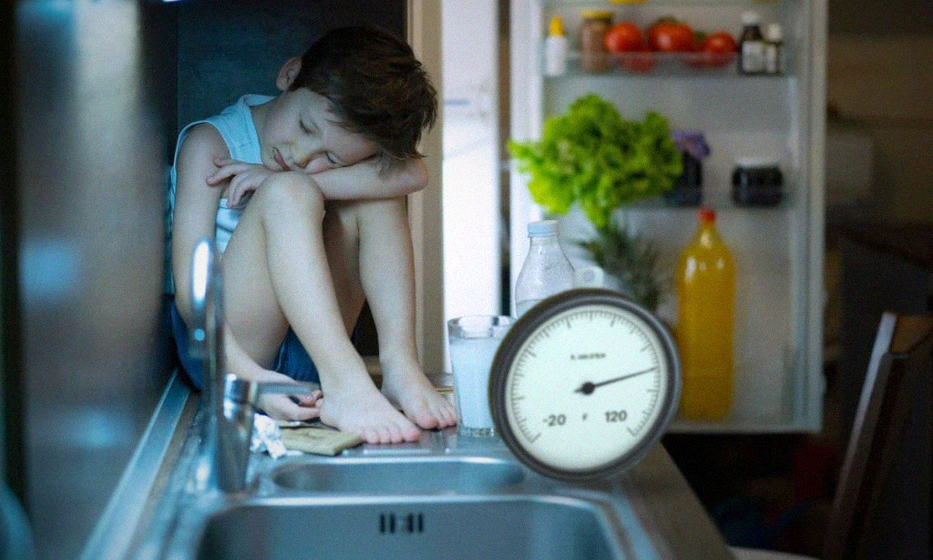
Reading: 90 °F
